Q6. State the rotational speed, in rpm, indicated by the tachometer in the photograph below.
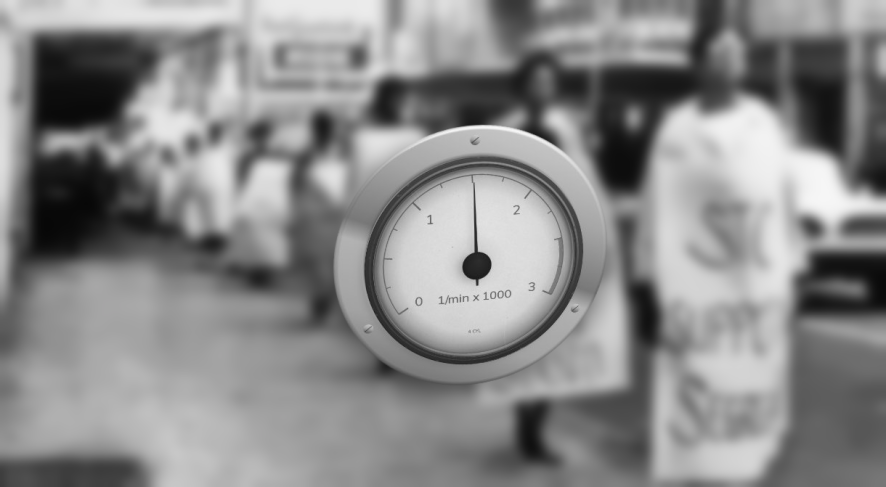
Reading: 1500 rpm
